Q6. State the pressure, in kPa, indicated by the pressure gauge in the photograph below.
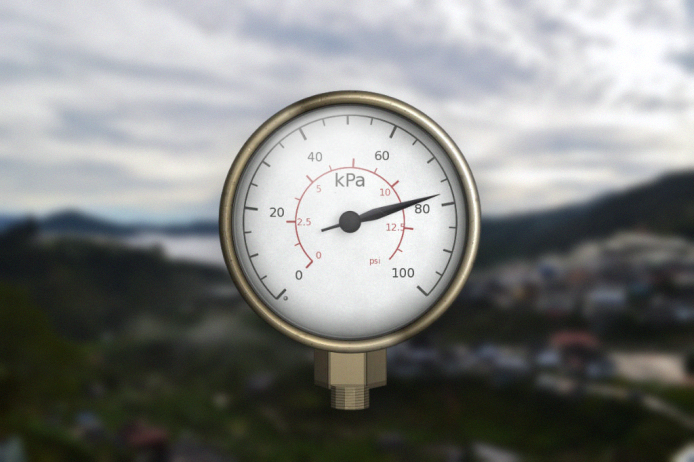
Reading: 77.5 kPa
